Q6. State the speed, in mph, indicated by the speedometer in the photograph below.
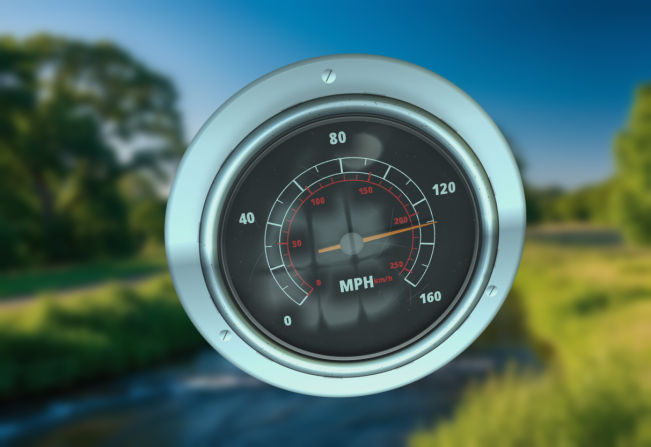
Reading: 130 mph
